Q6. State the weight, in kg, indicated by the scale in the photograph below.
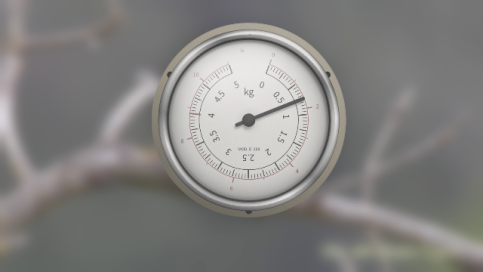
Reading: 0.75 kg
